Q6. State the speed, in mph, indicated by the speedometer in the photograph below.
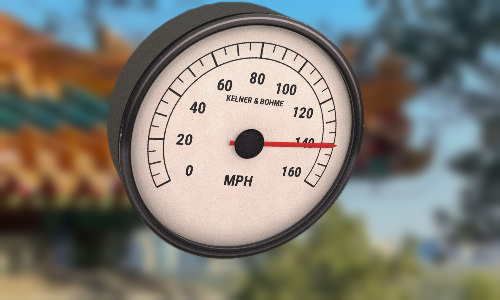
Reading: 140 mph
